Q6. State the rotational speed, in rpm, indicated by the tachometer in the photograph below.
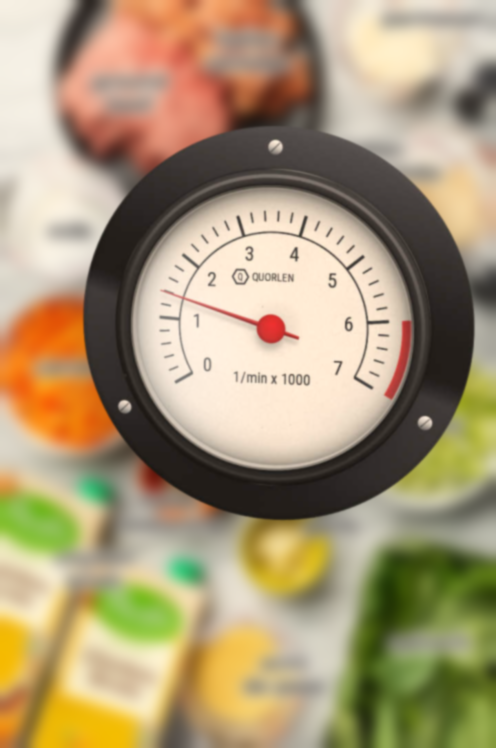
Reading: 1400 rpm
